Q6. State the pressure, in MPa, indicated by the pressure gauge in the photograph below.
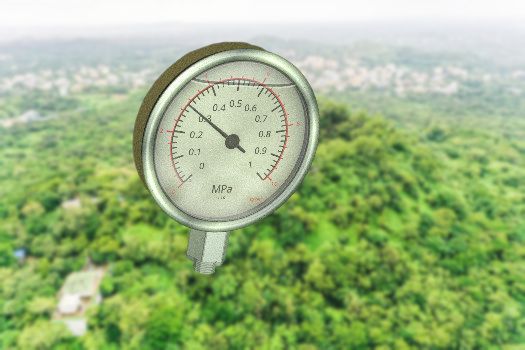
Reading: 0.3 MPa
